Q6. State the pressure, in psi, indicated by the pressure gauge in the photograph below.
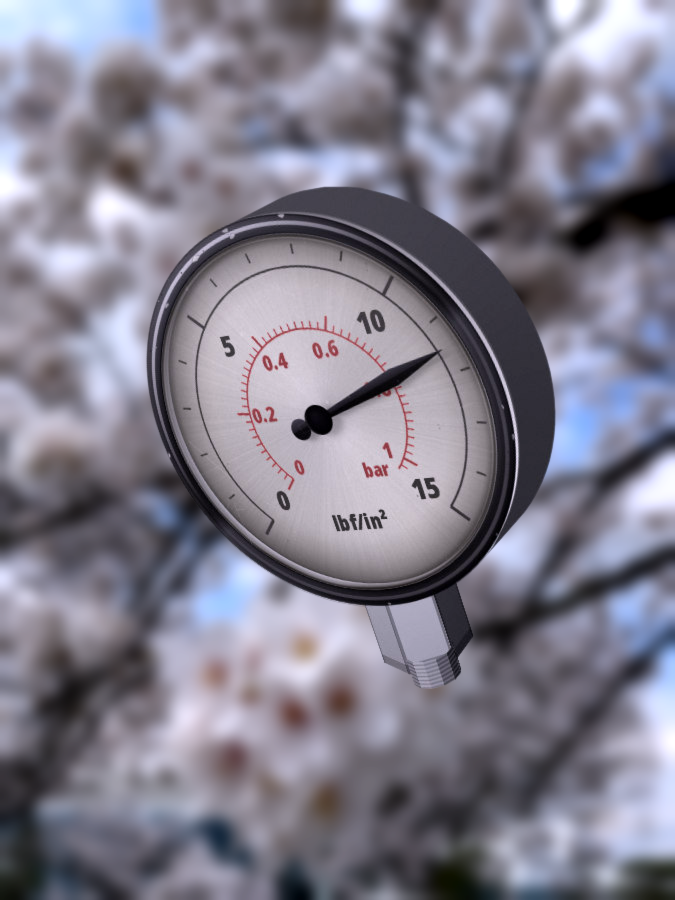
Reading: 11.5 psi
